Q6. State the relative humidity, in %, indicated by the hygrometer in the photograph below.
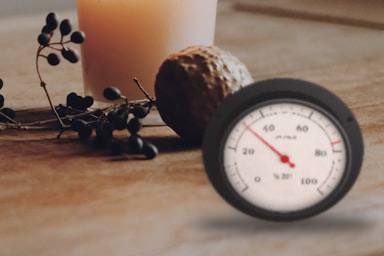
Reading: 32 %
